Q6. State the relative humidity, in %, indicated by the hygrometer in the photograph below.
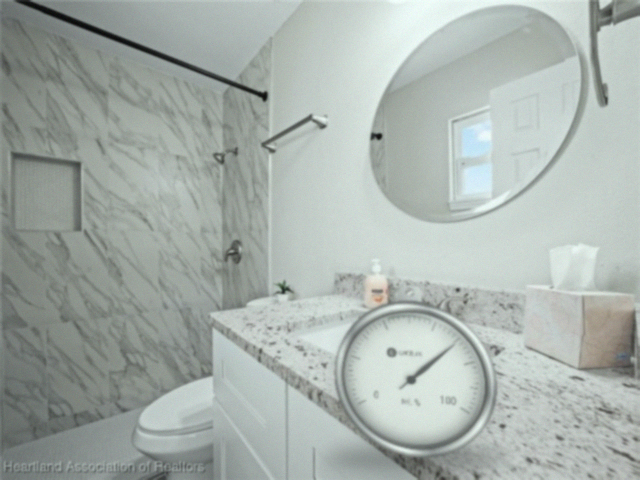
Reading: 70 %
